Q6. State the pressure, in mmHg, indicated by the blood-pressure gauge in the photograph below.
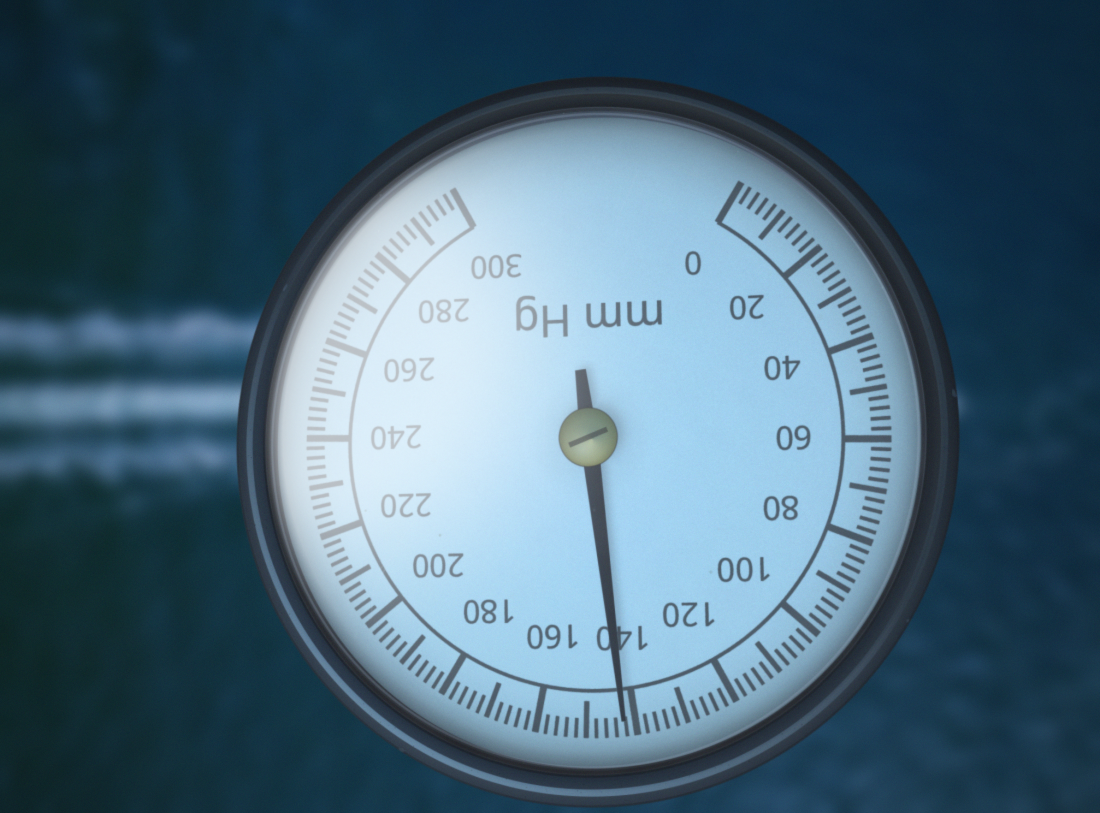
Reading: 142 mmHg
